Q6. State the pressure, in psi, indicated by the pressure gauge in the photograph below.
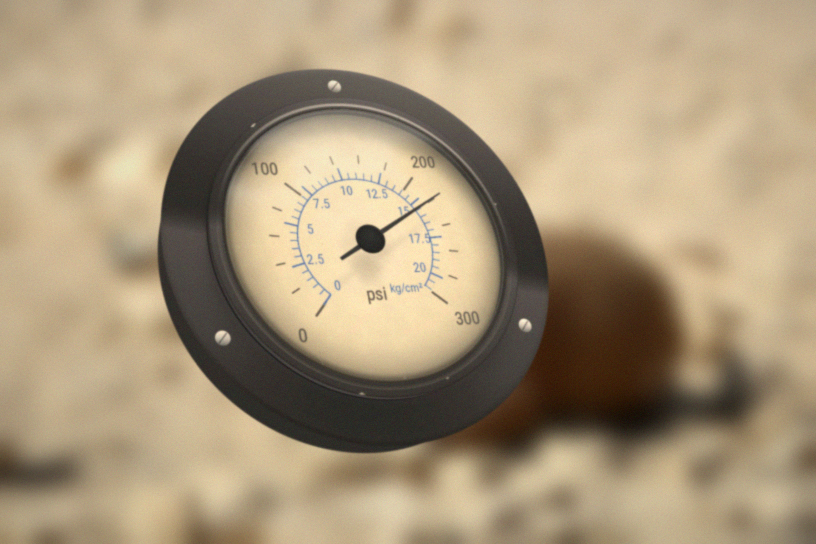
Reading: 220 psi
